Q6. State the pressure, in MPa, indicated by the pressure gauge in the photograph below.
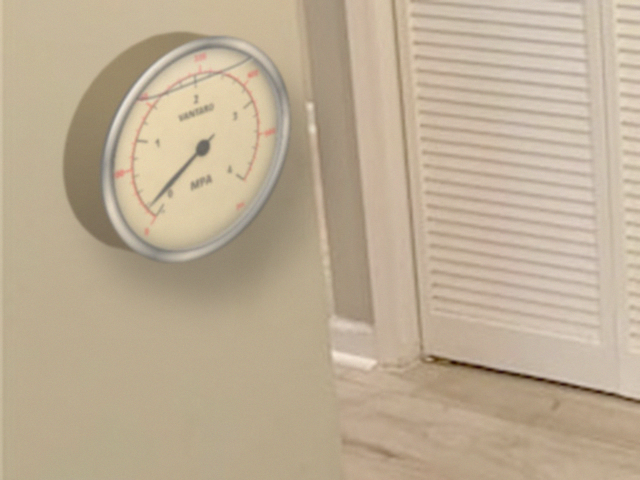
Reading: 0.2 MPa
